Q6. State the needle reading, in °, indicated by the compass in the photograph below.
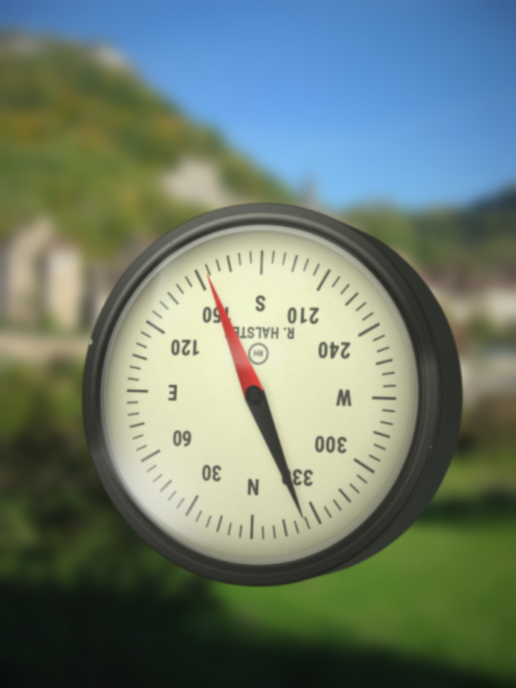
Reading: 155 °
